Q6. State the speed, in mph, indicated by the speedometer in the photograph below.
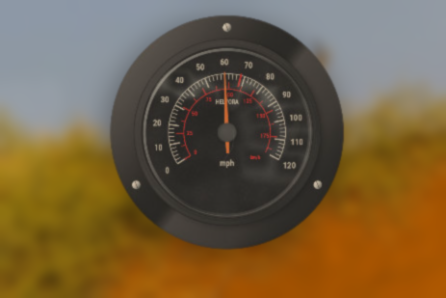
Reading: 60 mph
